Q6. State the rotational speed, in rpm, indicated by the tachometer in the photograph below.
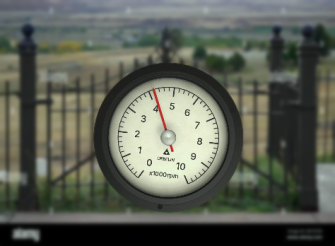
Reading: 4200 rpm
